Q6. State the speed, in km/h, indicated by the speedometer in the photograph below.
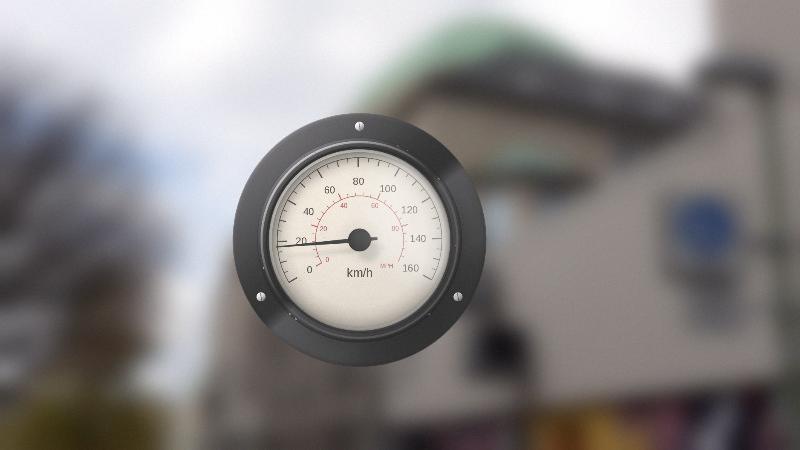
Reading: 17.5 km/h
